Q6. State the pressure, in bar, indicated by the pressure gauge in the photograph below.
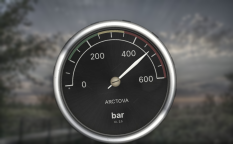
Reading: 475 bar
